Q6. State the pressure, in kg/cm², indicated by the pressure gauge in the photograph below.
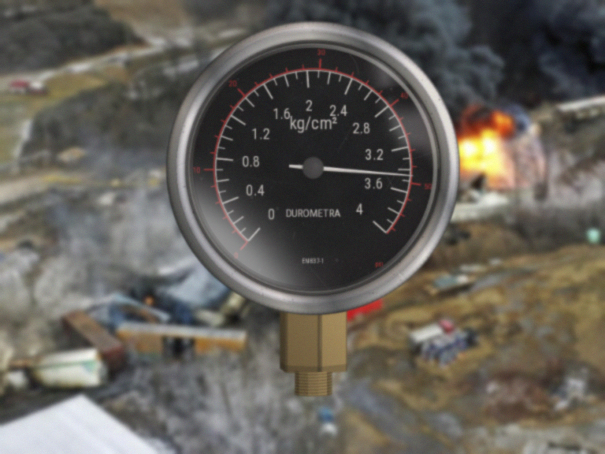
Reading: 3.45 kg/cm²
